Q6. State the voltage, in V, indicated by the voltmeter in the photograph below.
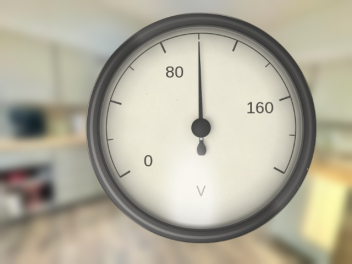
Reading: 100 V
